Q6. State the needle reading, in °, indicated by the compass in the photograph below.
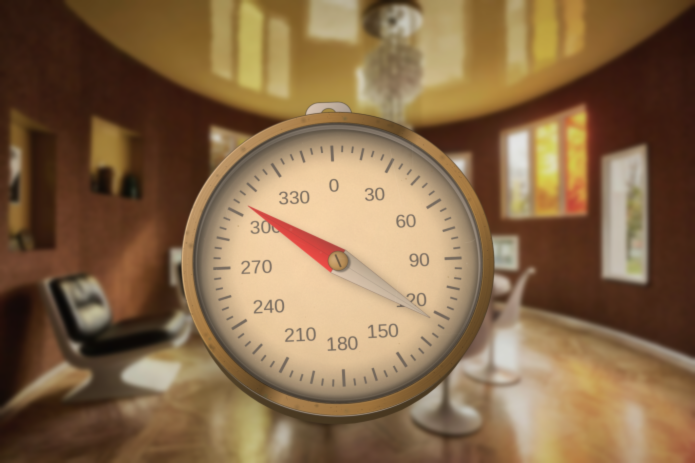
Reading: 305 °
